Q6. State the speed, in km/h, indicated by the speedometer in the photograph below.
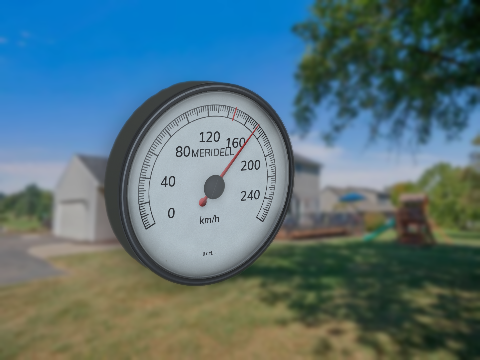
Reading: 170 km/h
